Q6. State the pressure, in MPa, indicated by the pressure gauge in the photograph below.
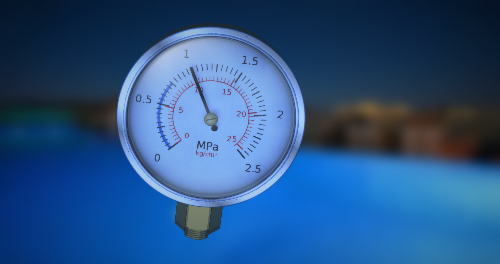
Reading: 1 MPa
